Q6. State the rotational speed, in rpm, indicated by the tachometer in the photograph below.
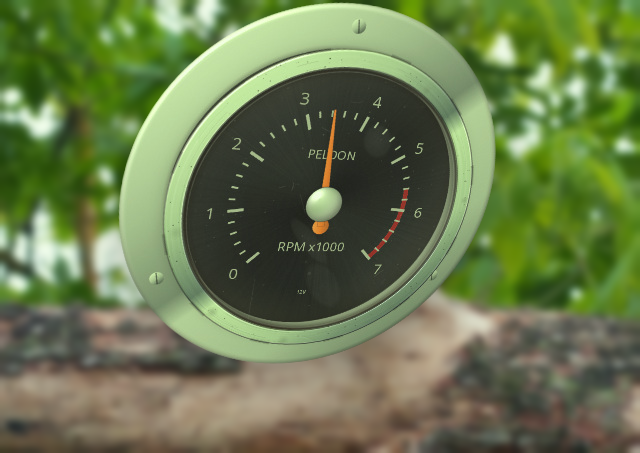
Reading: 3400 rpm
